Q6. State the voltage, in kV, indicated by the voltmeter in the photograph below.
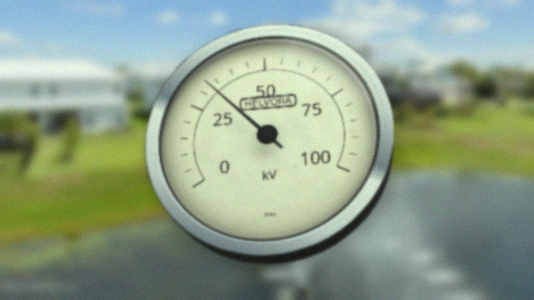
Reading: 32.5 kV
